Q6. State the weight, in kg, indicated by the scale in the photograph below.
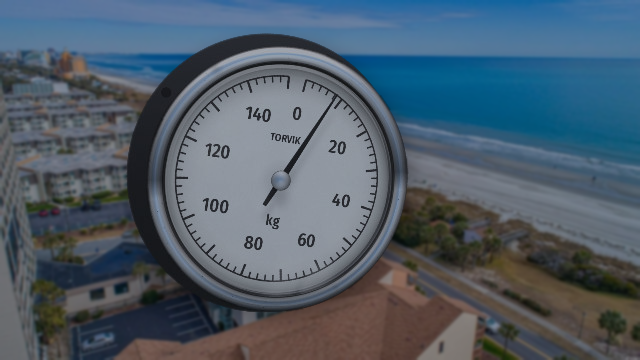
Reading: 8 kg
